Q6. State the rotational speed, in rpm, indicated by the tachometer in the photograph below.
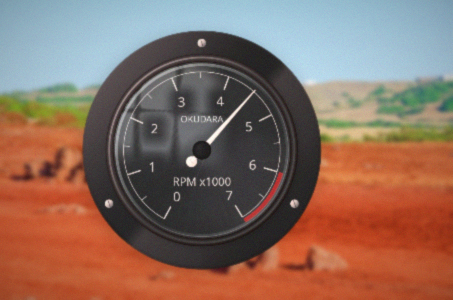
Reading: 4500 rpm
